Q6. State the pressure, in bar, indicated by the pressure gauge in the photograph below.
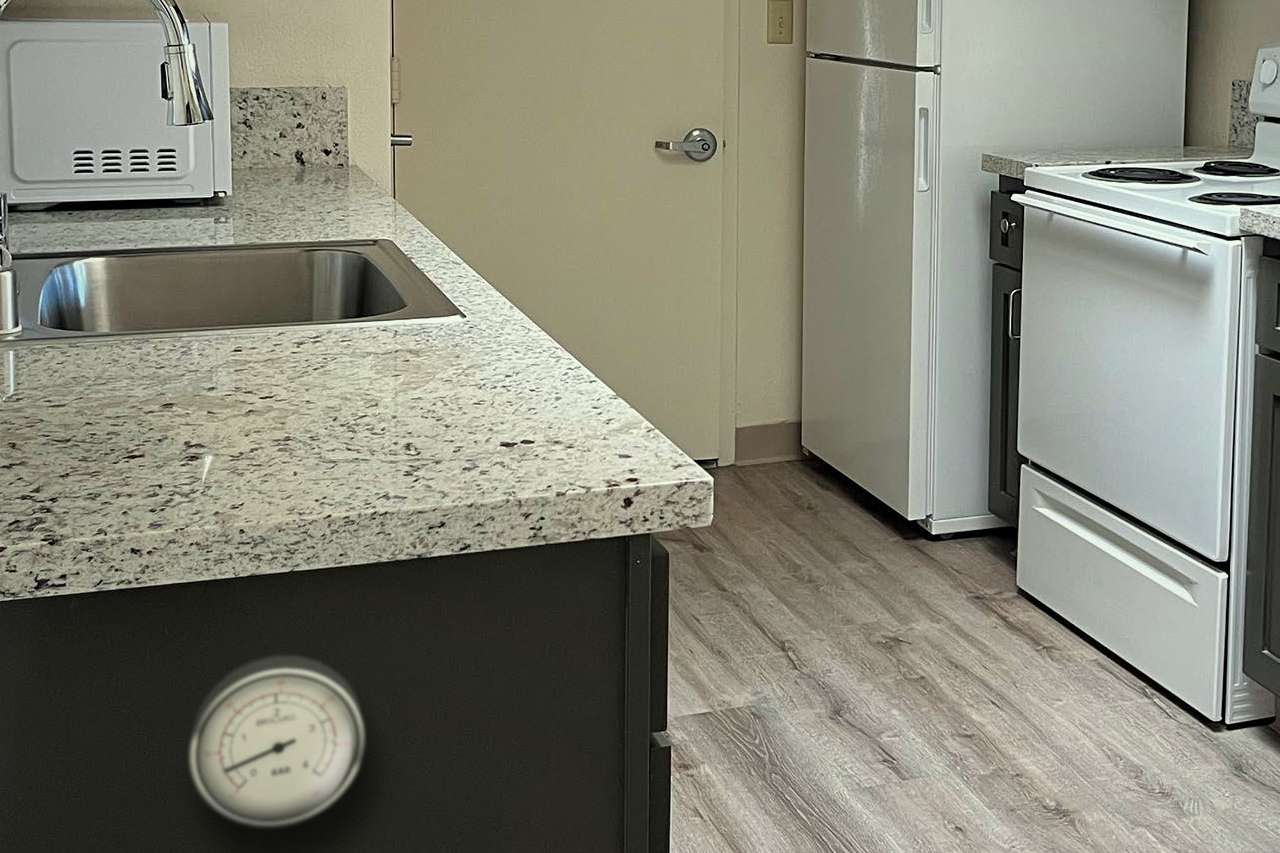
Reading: 0.4 bar
